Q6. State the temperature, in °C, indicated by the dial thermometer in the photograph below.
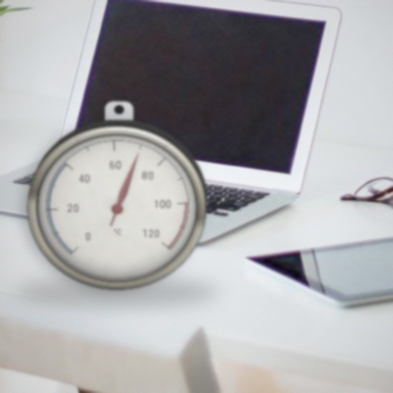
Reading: 70 °C
